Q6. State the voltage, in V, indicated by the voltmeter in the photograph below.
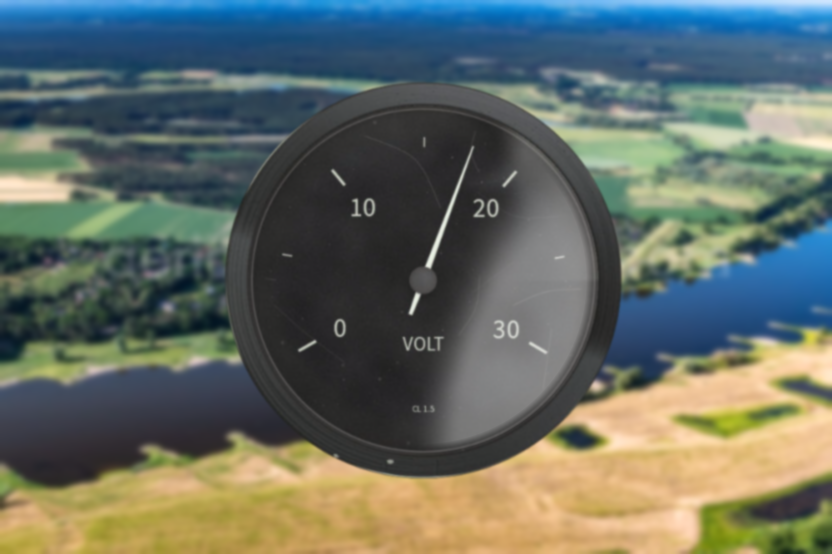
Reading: 17.5 V
